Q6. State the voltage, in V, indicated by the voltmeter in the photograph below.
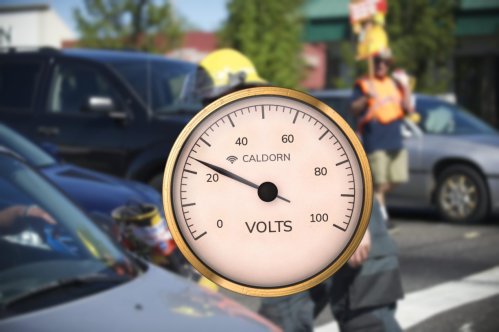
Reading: 24 V
